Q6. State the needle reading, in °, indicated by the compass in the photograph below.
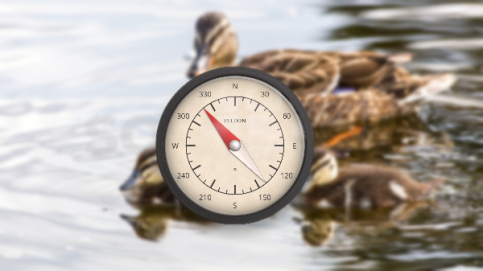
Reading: 320 °
